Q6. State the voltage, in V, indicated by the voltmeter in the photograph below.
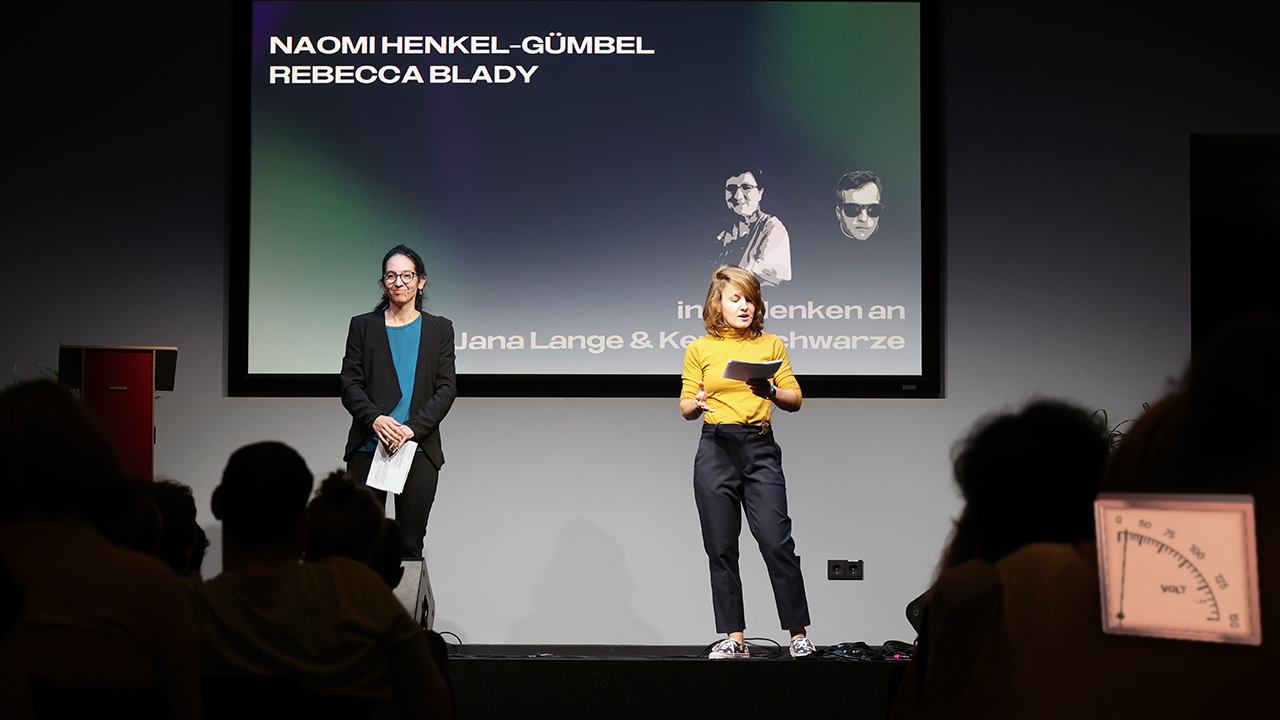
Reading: 25 V
